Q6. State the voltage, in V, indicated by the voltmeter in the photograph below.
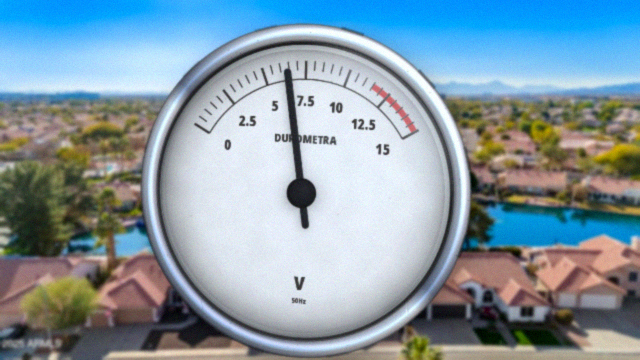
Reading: 6.5 V
